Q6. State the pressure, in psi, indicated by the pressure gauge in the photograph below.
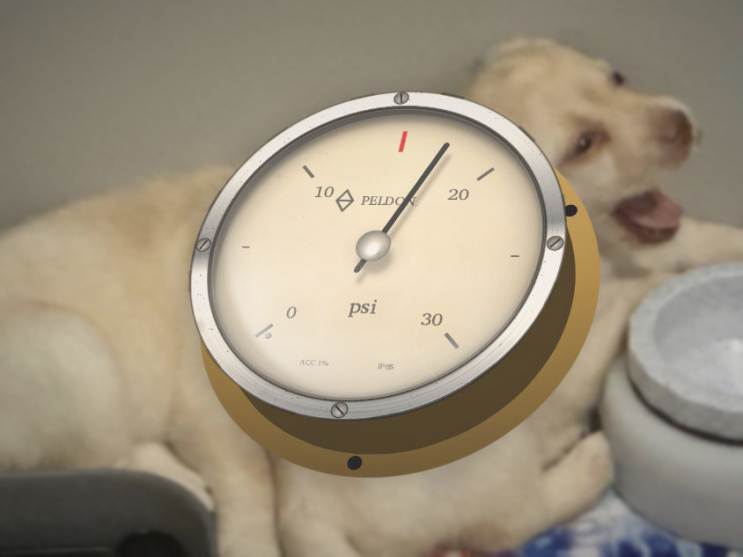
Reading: 17.5 psi
